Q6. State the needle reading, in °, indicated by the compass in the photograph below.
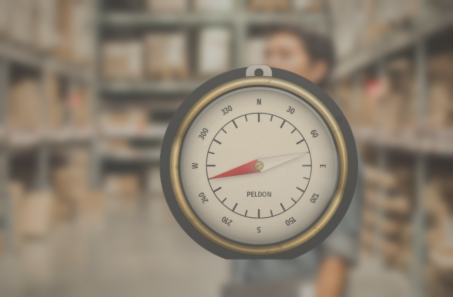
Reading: 255 °
